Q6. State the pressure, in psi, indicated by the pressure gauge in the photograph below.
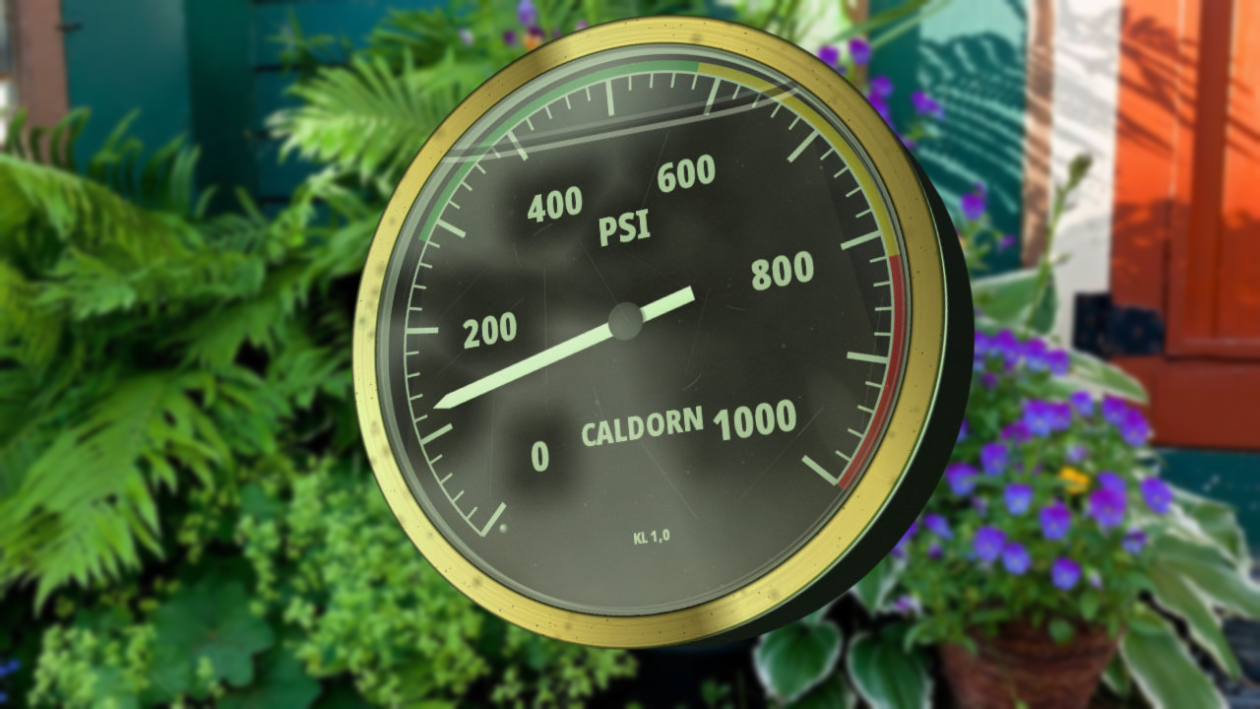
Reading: 120 psi
